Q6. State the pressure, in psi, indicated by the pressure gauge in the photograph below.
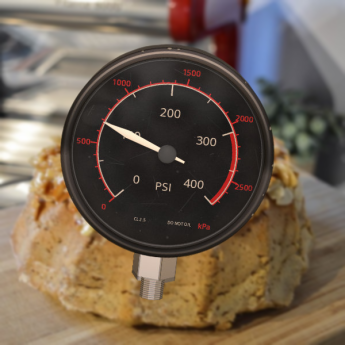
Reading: 100 psi
